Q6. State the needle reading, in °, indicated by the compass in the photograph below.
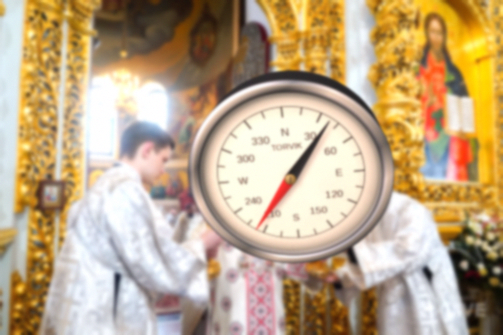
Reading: 217.5 °
